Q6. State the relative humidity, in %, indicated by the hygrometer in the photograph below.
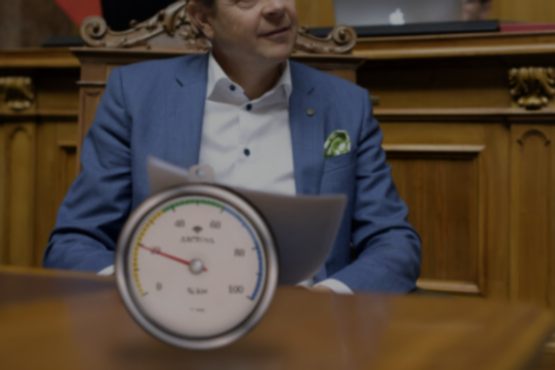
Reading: 20 %
